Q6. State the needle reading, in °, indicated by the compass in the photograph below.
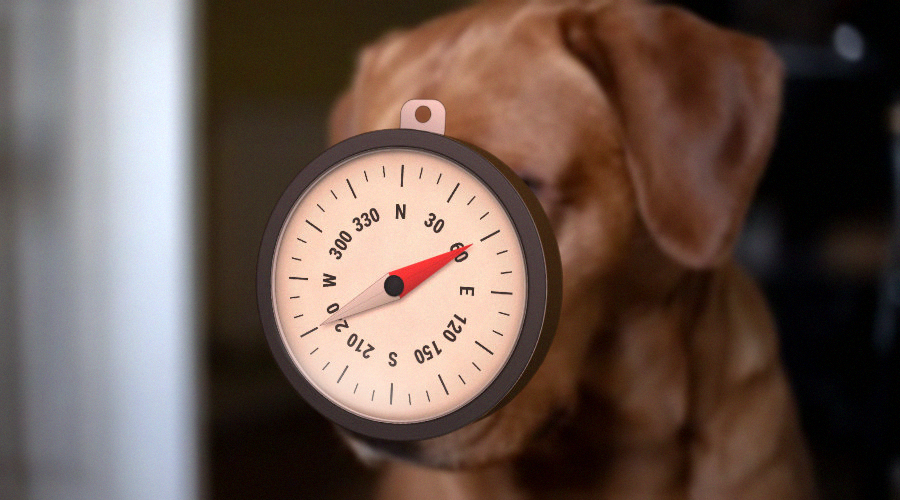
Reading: 60 °
